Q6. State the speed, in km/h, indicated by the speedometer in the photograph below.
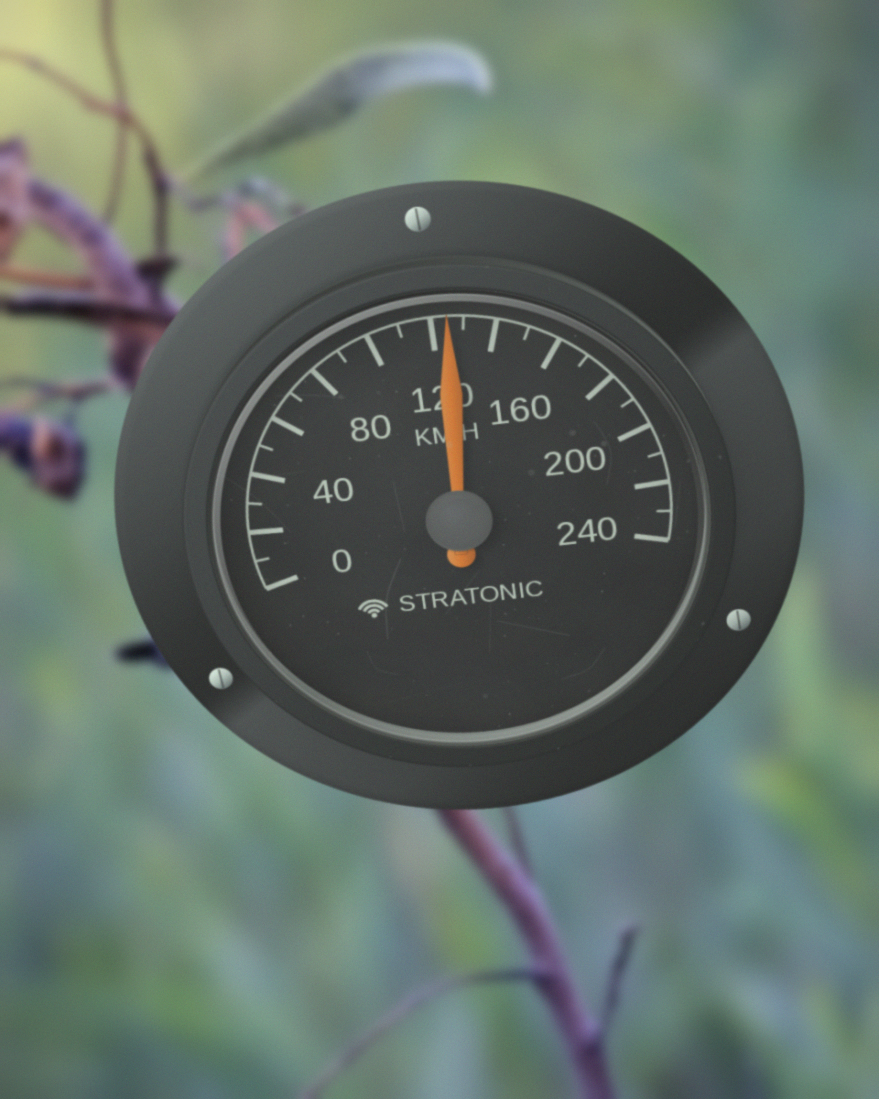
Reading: 125 km/h
